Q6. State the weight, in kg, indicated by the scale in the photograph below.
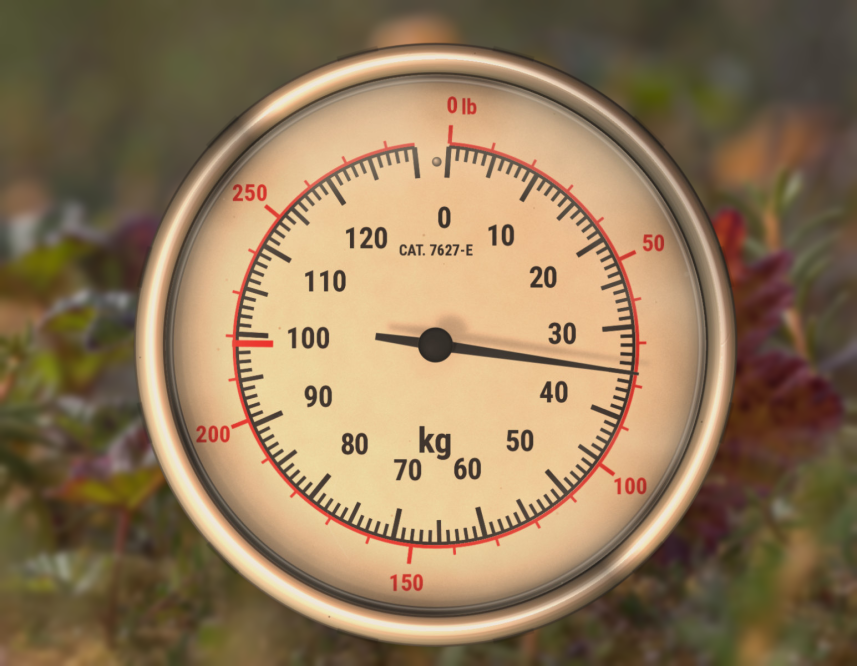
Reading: 35 kg
